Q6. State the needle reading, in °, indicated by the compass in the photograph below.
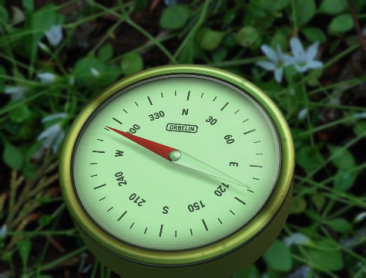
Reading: 290 °
